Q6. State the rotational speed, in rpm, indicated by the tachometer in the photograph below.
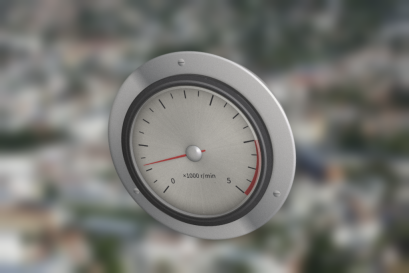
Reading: 625 rpm
